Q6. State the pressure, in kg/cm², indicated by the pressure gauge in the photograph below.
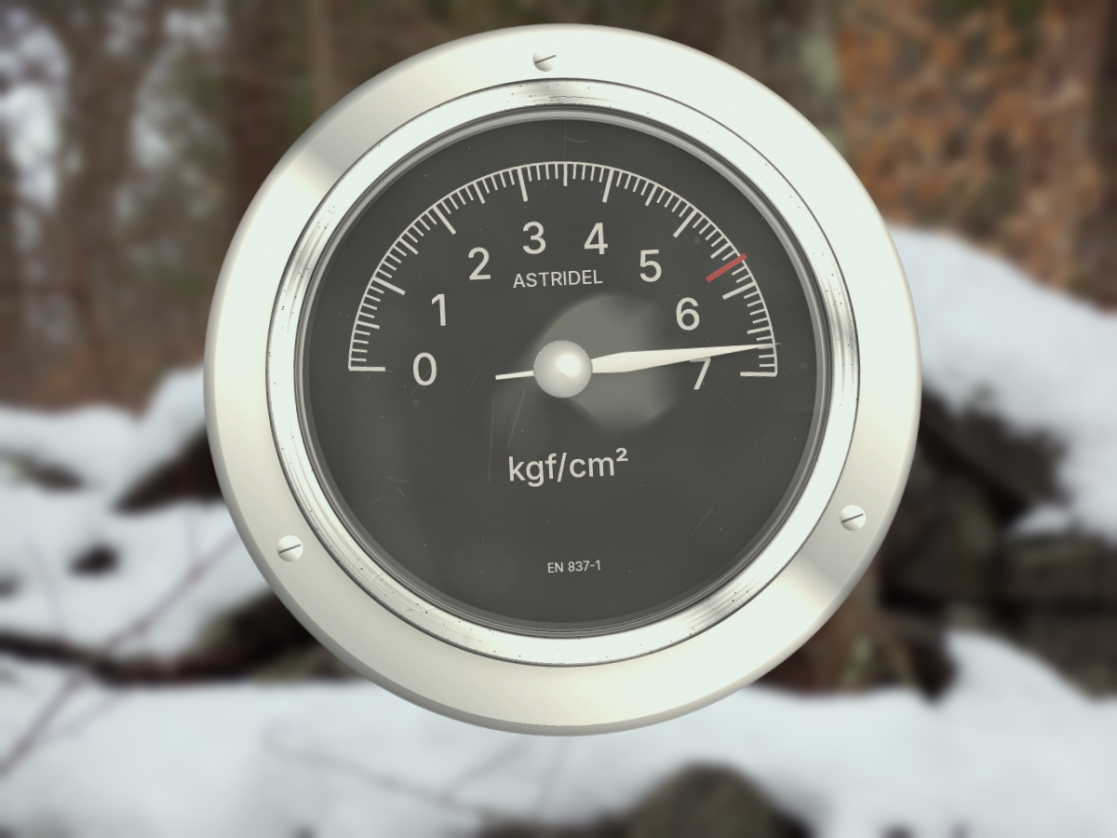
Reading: 6.7 kg/cm²
